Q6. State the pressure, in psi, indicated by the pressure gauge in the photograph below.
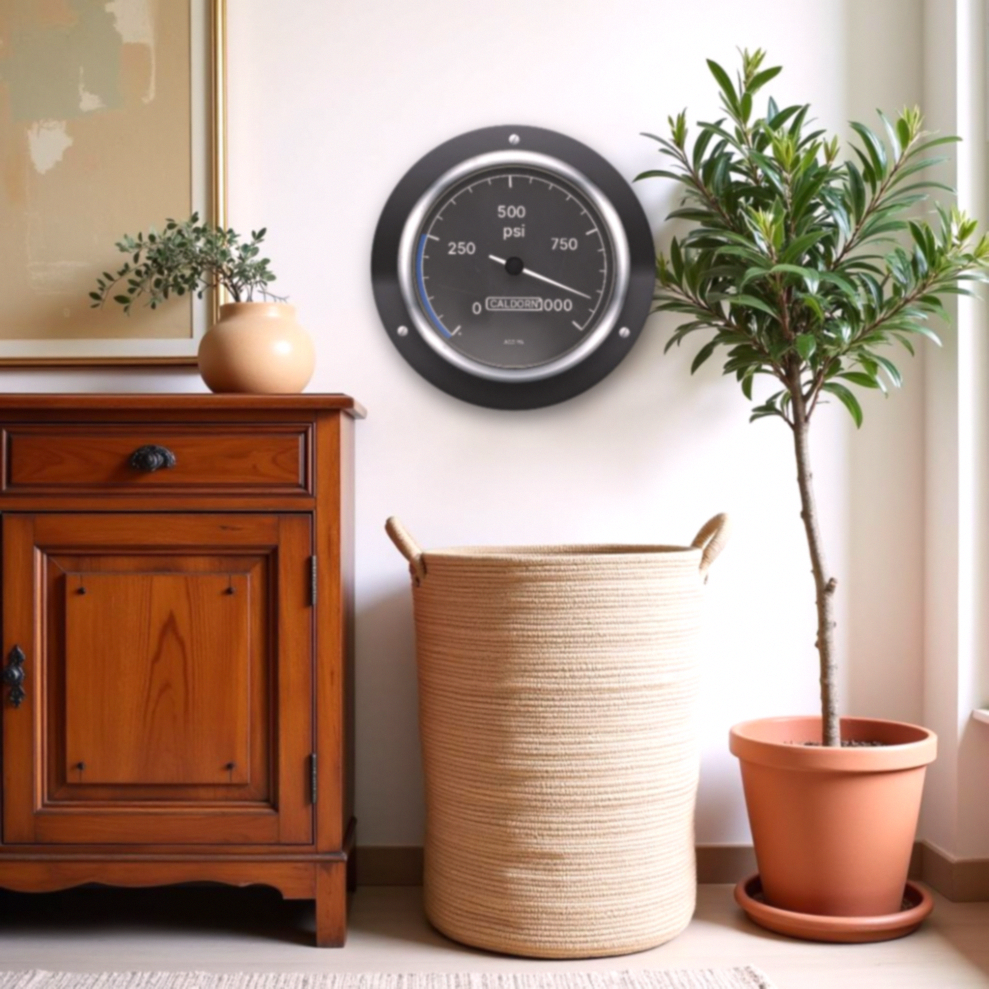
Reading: 925 psi
